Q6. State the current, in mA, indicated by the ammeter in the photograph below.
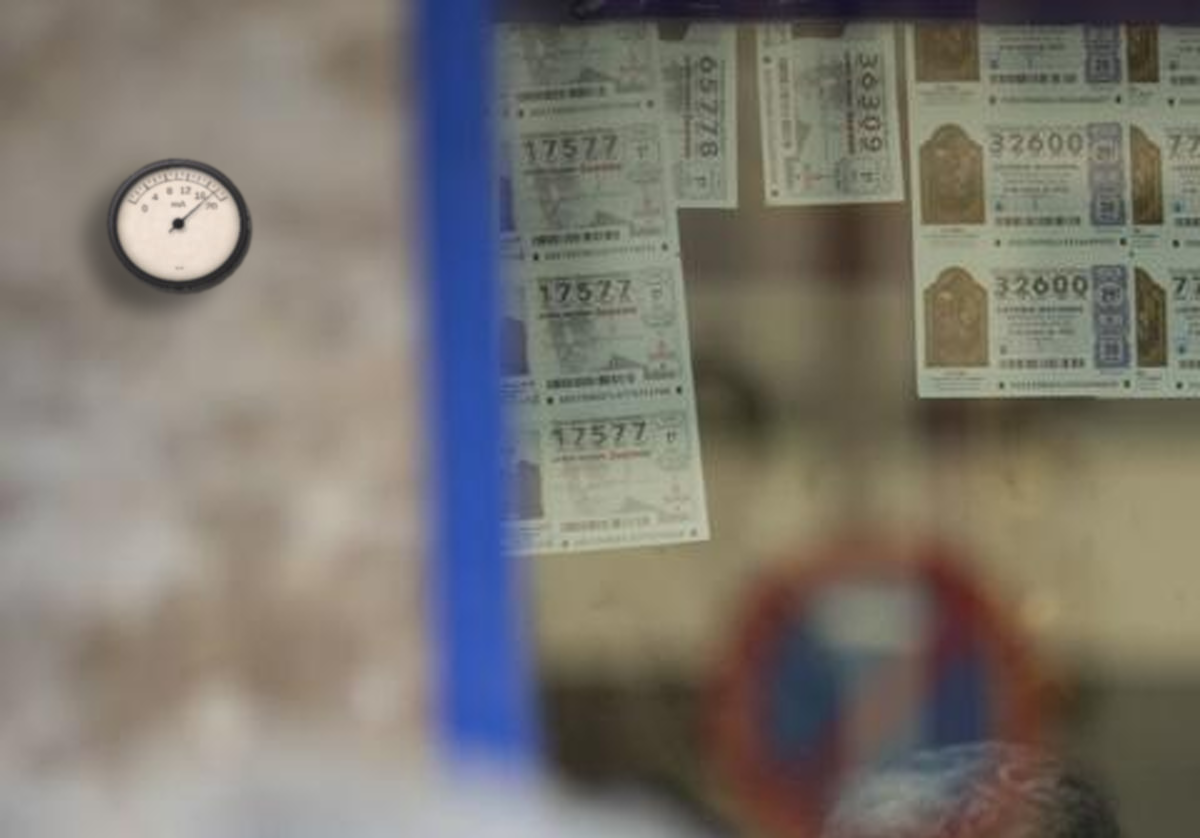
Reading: 18 mA
